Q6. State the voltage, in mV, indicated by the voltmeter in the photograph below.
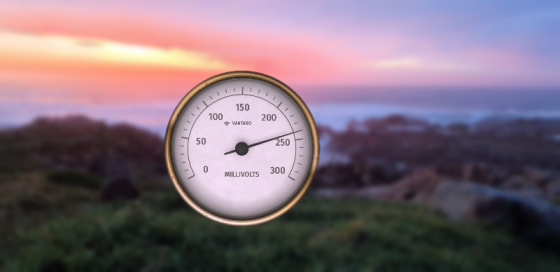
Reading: 240 mV
